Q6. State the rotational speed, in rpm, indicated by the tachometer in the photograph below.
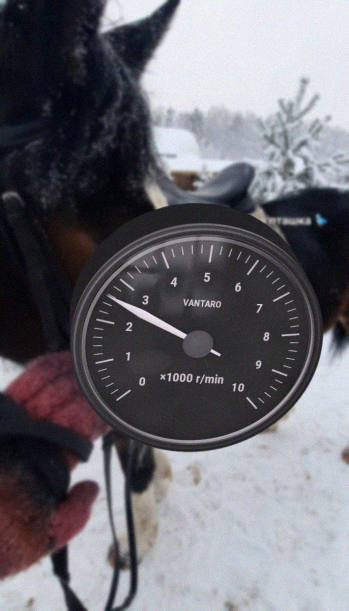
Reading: 2600 rpm
